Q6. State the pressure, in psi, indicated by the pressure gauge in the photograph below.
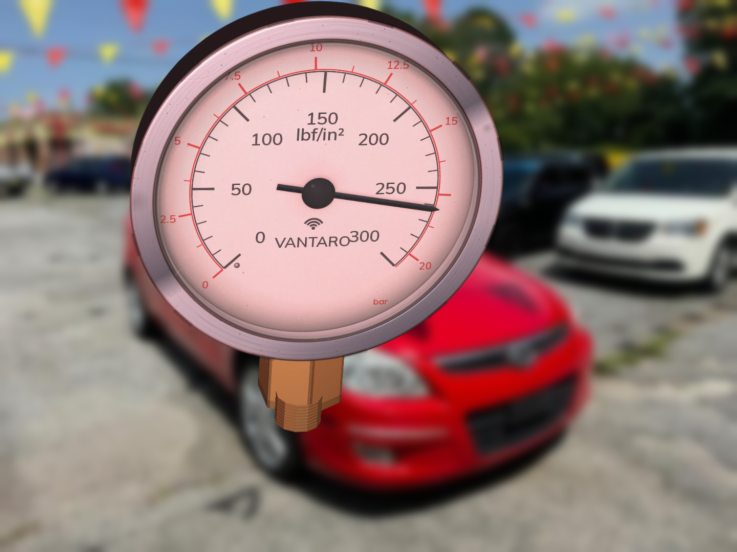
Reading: 260 psi
